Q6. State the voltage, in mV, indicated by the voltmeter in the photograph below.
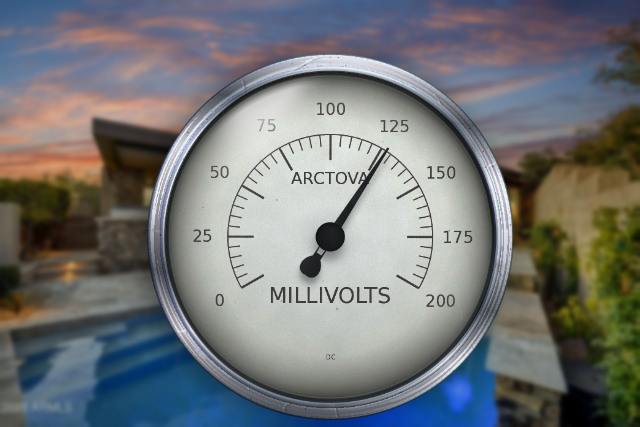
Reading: 127.5 mV
